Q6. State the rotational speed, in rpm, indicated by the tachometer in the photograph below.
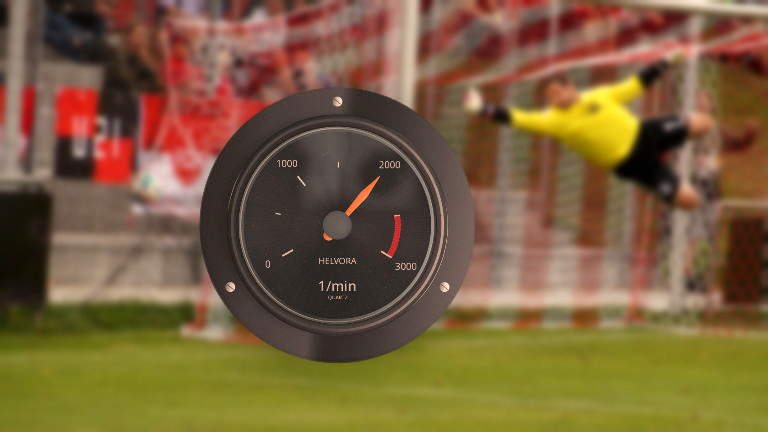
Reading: 2000 rpm
